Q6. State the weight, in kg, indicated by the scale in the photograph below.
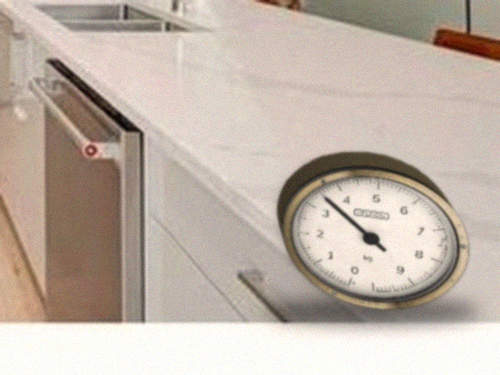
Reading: 3.5 kg
